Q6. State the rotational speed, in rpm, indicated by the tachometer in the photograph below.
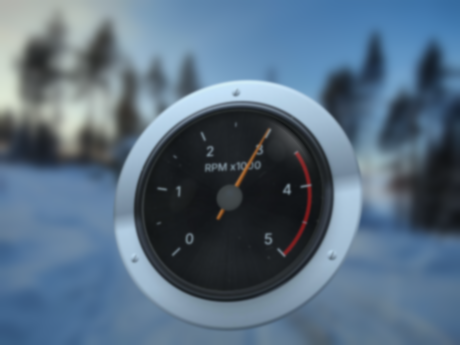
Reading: 3000 rpm
